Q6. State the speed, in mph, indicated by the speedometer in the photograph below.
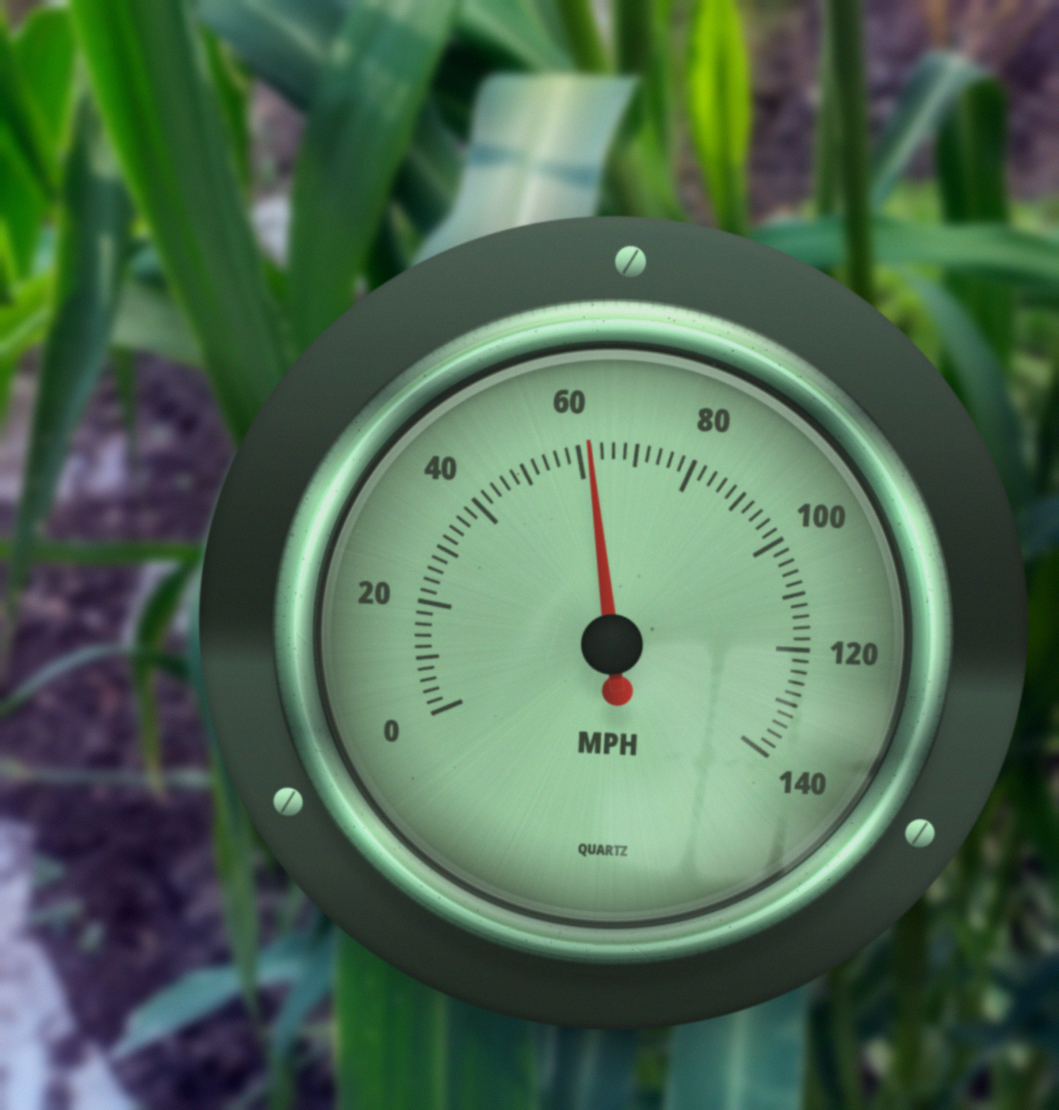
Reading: 62 mph
